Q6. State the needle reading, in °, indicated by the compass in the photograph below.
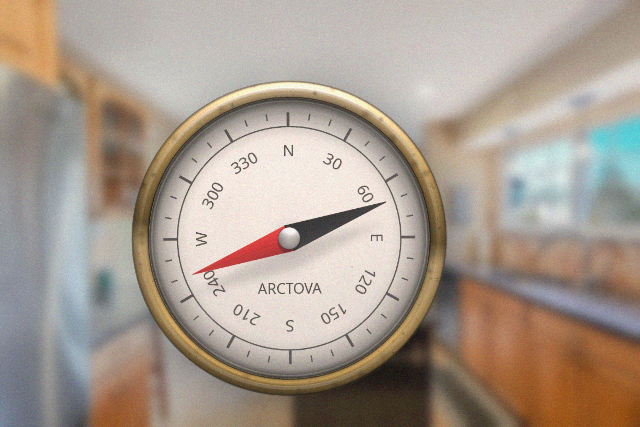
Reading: 250 °
